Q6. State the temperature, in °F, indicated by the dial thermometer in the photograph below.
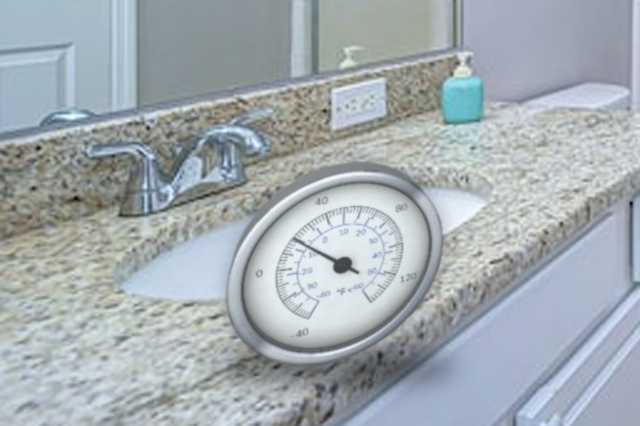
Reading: 20 °F
